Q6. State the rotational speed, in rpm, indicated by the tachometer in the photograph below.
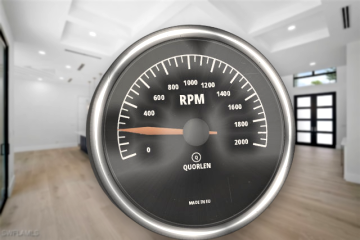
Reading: 200 rpm
